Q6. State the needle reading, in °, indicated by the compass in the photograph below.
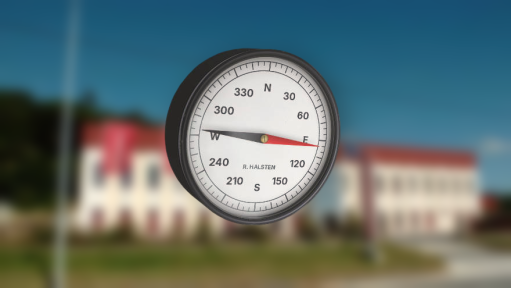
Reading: 95 °
